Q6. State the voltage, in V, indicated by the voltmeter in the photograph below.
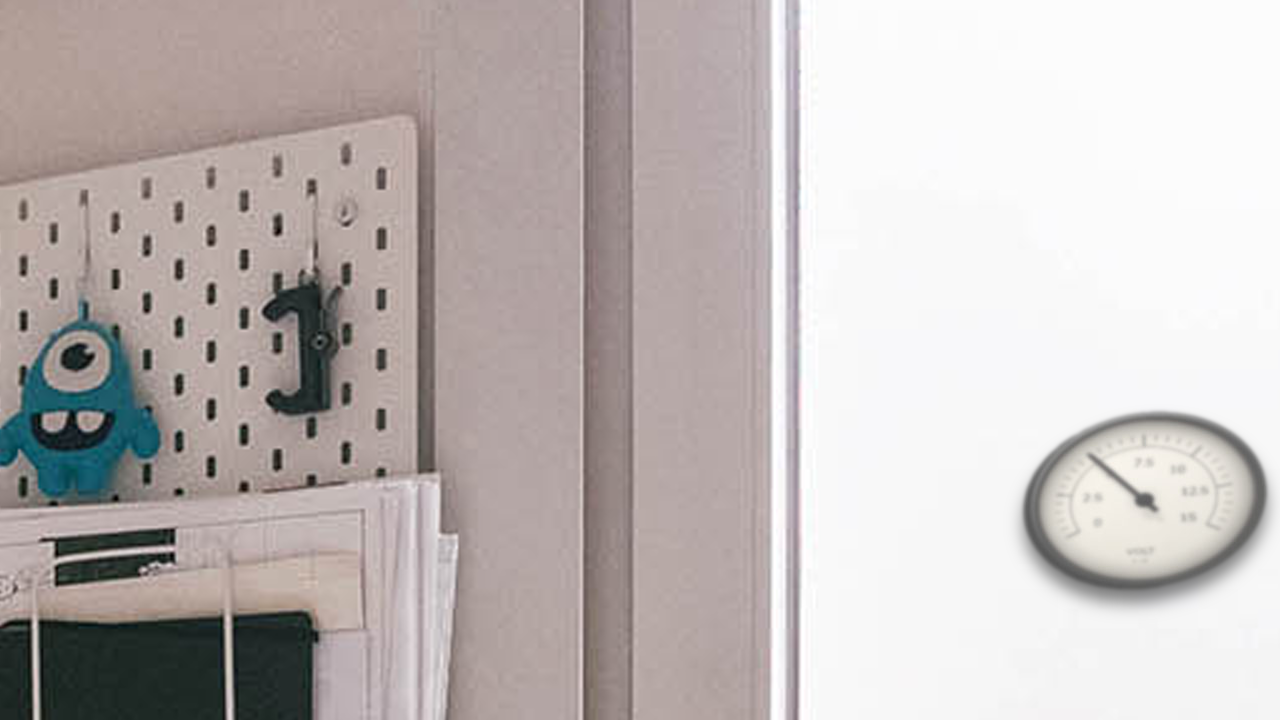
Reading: 5 V
